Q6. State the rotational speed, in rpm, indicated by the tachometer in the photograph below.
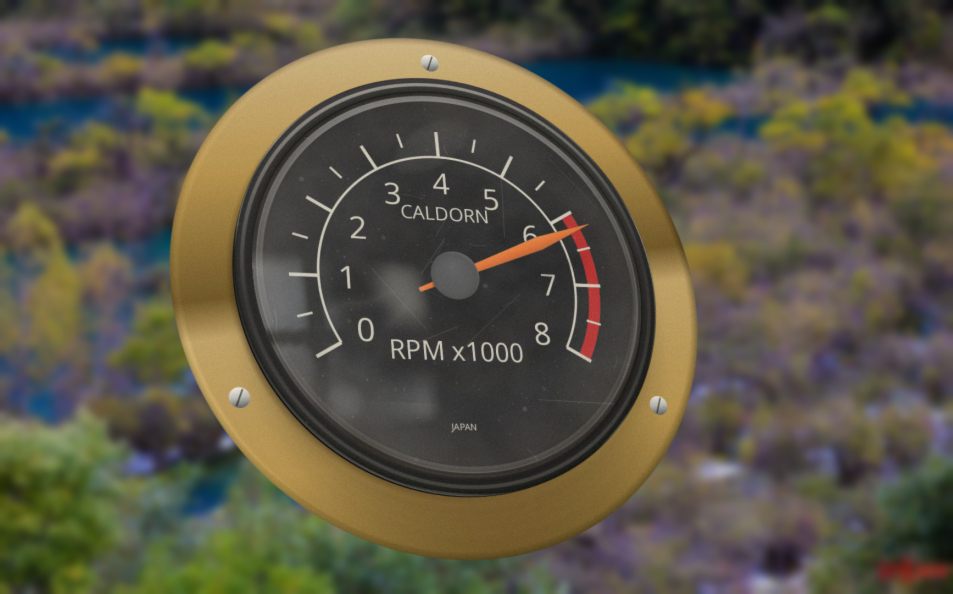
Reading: 6250 rpm
